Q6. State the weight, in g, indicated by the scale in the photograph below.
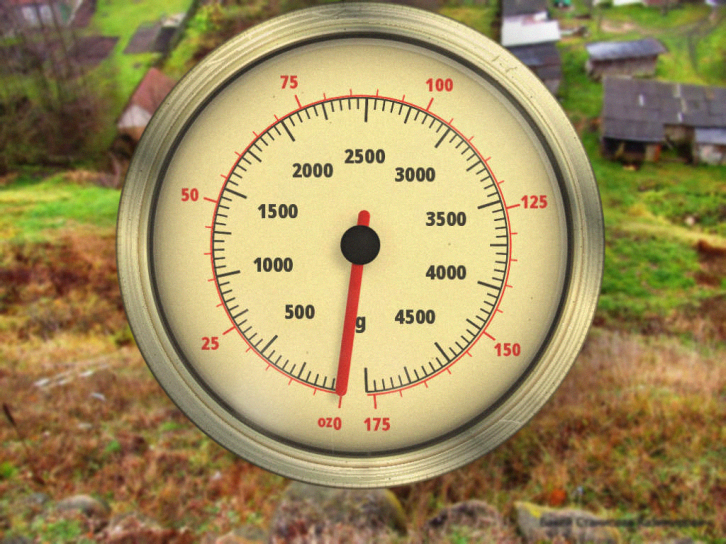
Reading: 0 g
